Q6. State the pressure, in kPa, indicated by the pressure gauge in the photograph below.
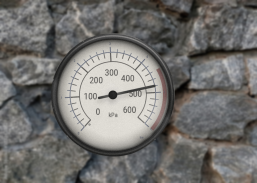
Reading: 480 kPa
